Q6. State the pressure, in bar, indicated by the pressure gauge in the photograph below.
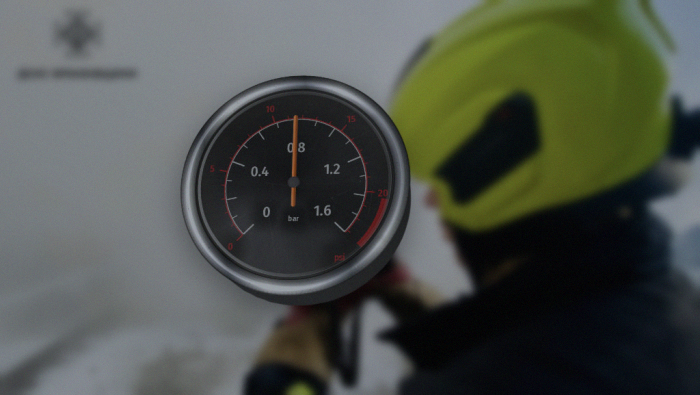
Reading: 0.8 bar
